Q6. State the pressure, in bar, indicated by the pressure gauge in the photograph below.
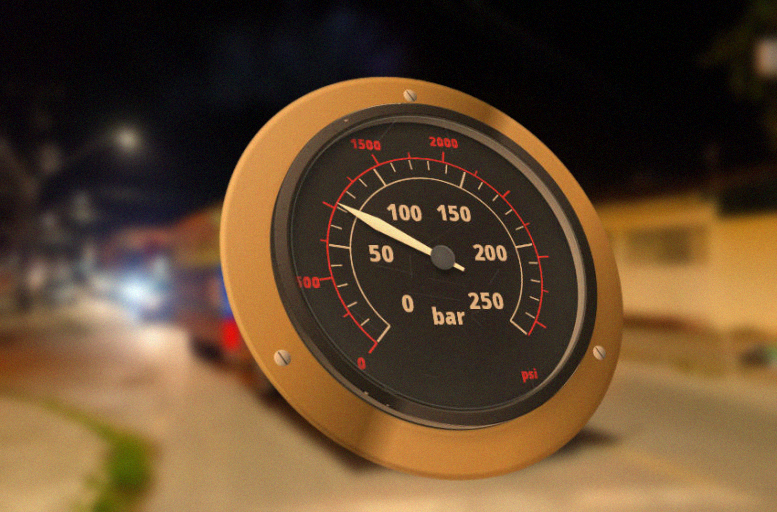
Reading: 70 bar
